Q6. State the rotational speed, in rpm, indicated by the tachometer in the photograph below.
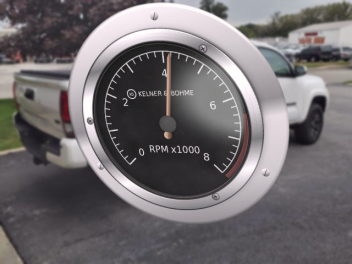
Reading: 4200 rpm
